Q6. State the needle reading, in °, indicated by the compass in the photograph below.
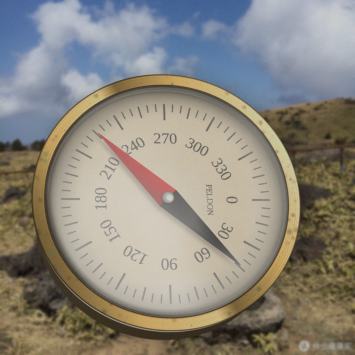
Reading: 225 °
